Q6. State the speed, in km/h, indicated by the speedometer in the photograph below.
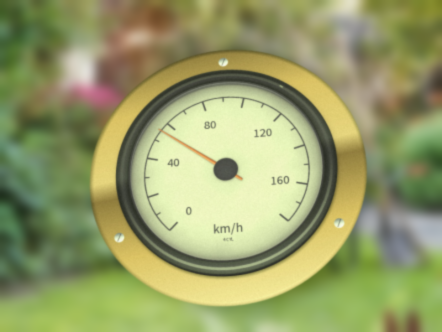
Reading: 55 km/h
